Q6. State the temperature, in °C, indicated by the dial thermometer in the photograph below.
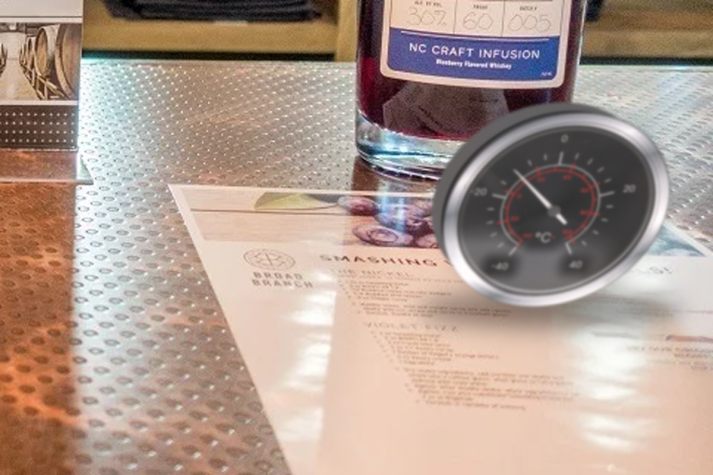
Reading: -12 °C
